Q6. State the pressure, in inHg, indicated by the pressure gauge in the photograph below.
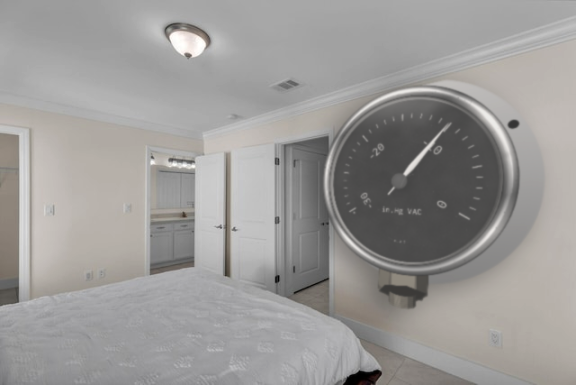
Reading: -10 inHg
